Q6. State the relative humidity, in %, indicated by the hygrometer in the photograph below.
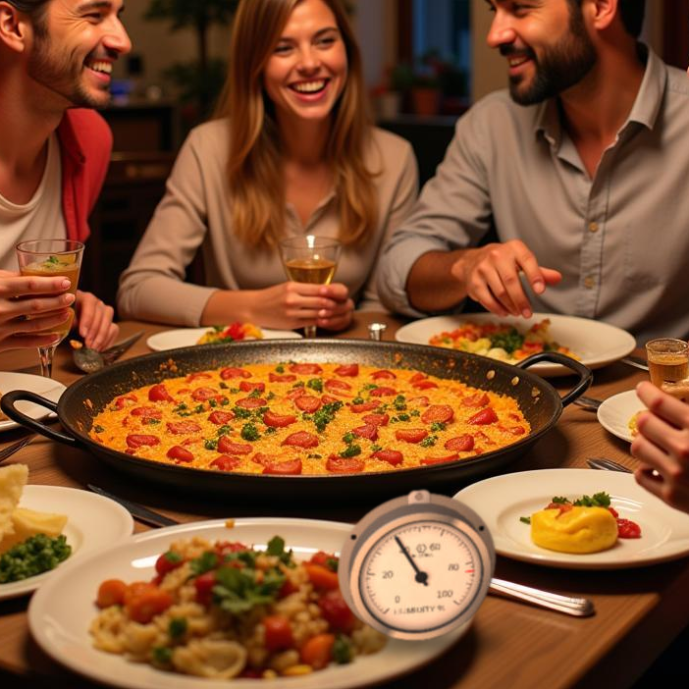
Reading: 40 %
